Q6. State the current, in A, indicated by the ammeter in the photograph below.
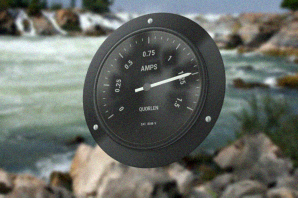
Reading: 1.25 A
